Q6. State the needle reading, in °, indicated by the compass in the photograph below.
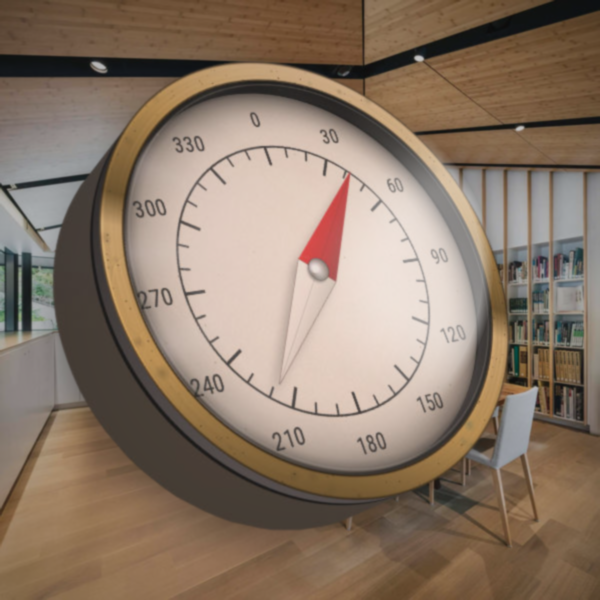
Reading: 40 °
